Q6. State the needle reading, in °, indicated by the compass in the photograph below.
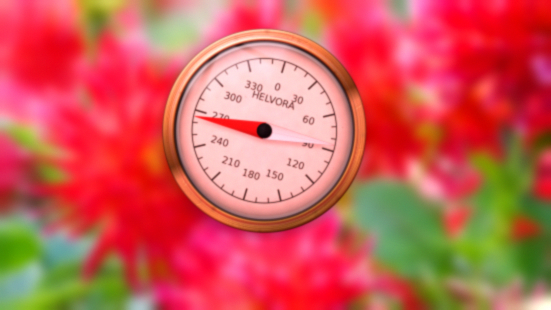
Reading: 265 °
